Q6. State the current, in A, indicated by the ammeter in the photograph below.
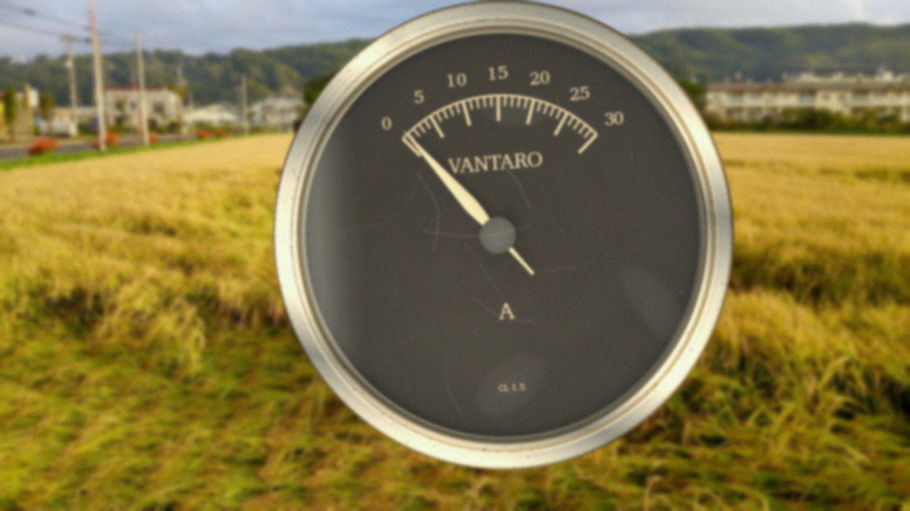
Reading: 1 A
